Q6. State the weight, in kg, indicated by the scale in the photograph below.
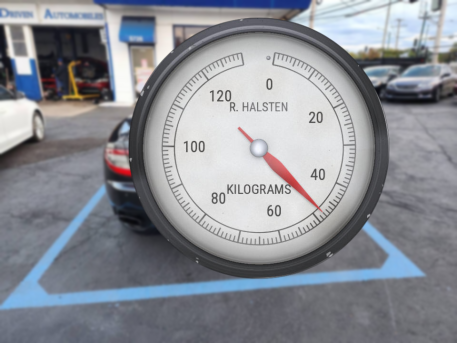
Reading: 48 kg
